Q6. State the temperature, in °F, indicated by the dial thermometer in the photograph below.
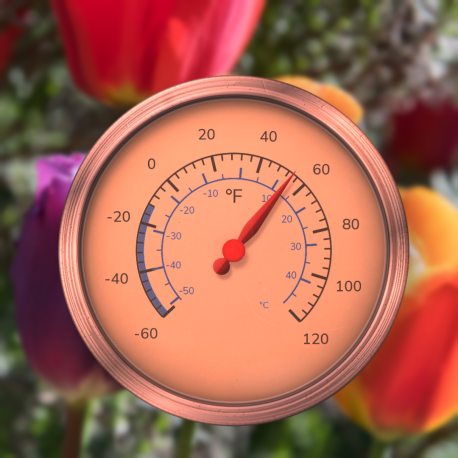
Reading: 54 °F
